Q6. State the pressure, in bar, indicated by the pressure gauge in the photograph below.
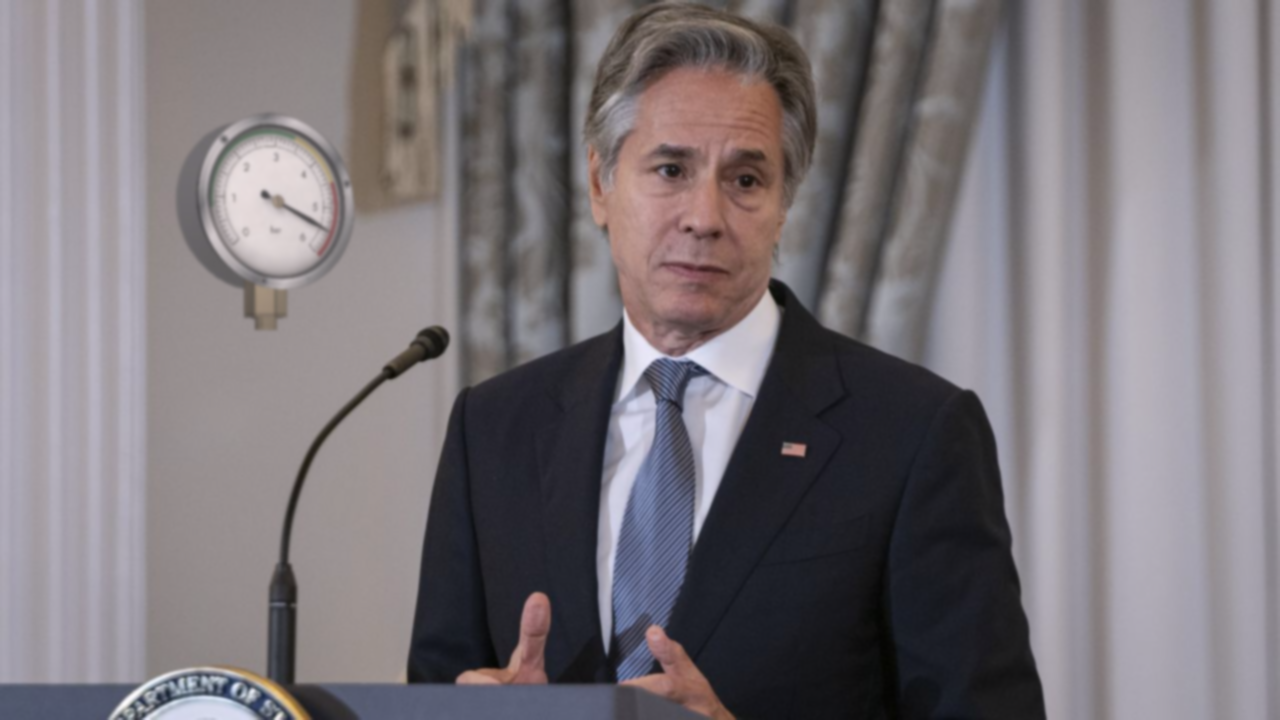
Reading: 5.5 bar
